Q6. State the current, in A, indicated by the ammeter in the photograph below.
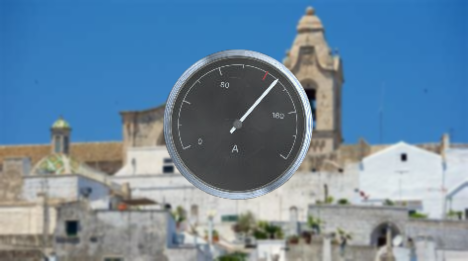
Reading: 130 A
